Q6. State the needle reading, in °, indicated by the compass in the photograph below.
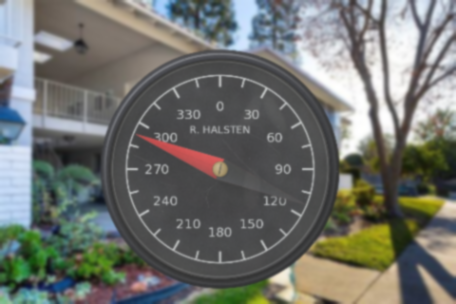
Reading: 292.5 °
